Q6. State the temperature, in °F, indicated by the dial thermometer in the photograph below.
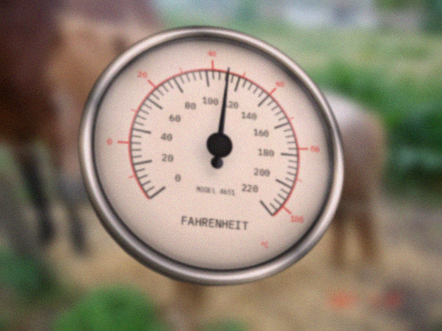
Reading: 112 °F
